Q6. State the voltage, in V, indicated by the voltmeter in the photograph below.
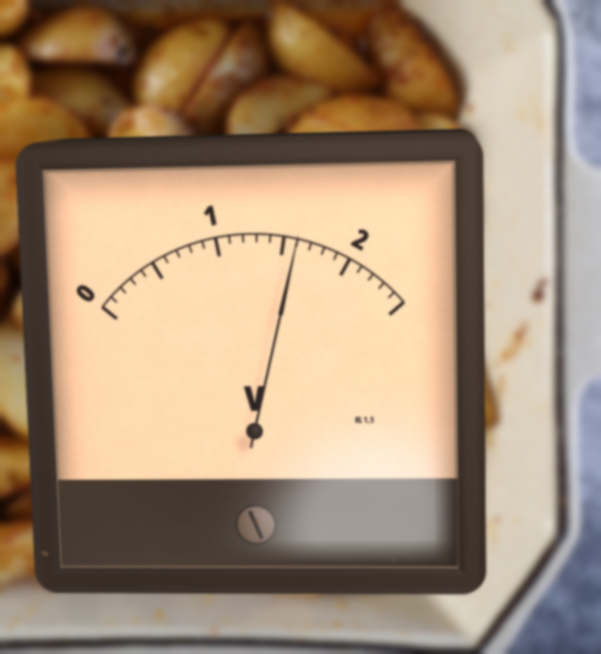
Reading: 1.6 V
